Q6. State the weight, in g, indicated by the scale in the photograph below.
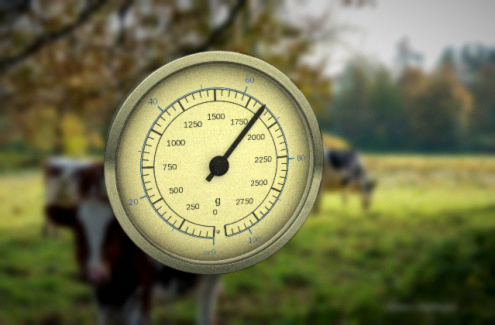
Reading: 1850 g
